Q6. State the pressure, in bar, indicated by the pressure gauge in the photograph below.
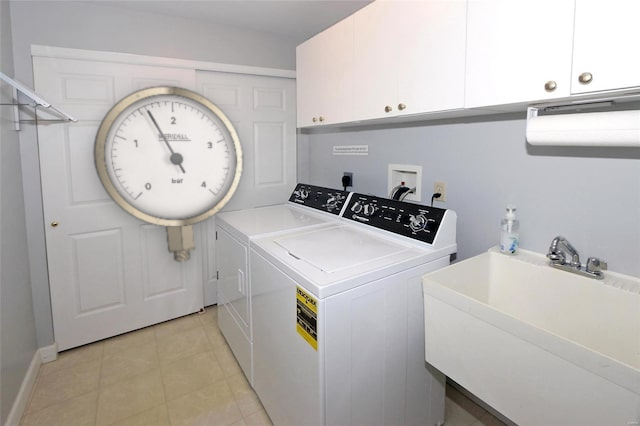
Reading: 1.6 bar
